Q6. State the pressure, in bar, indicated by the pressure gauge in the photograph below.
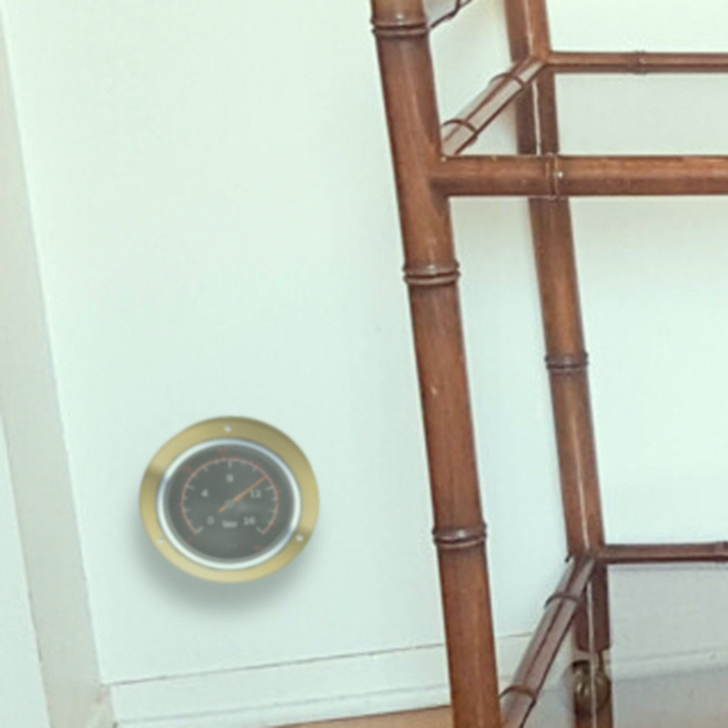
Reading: 11 bar
